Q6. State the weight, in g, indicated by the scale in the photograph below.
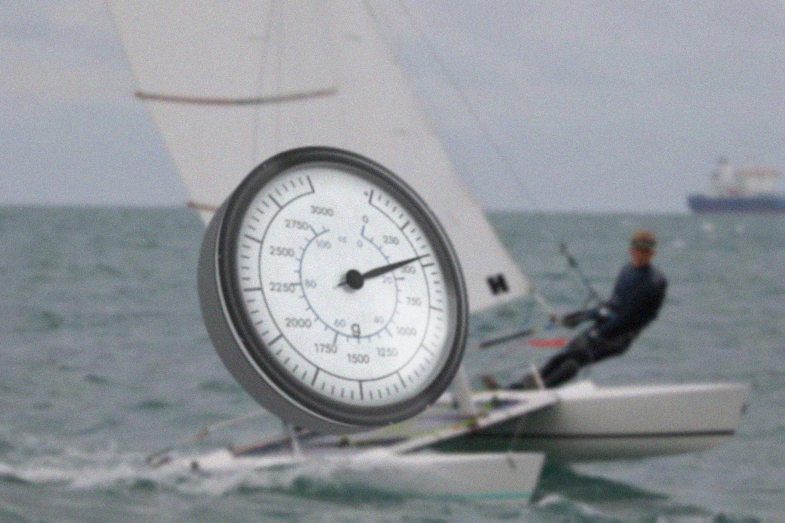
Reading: 450 g
